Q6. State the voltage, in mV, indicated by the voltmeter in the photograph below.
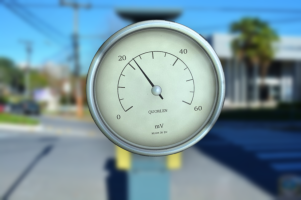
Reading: 22.5 mV
